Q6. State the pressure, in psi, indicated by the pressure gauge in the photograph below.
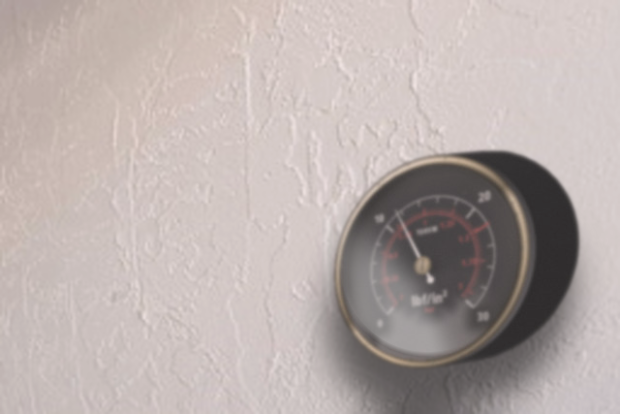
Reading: 12 psi
